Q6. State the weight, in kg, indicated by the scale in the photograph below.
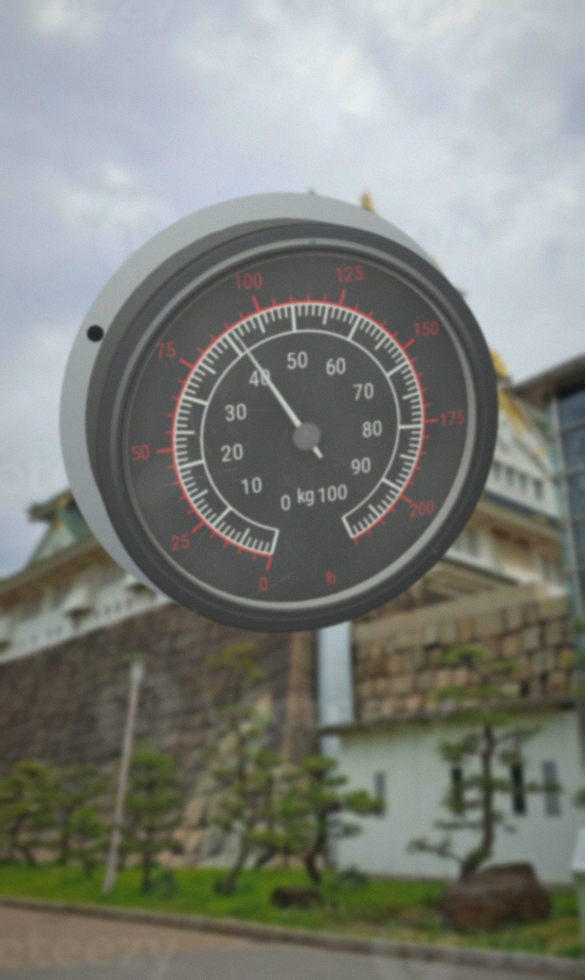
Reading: 41 kg
